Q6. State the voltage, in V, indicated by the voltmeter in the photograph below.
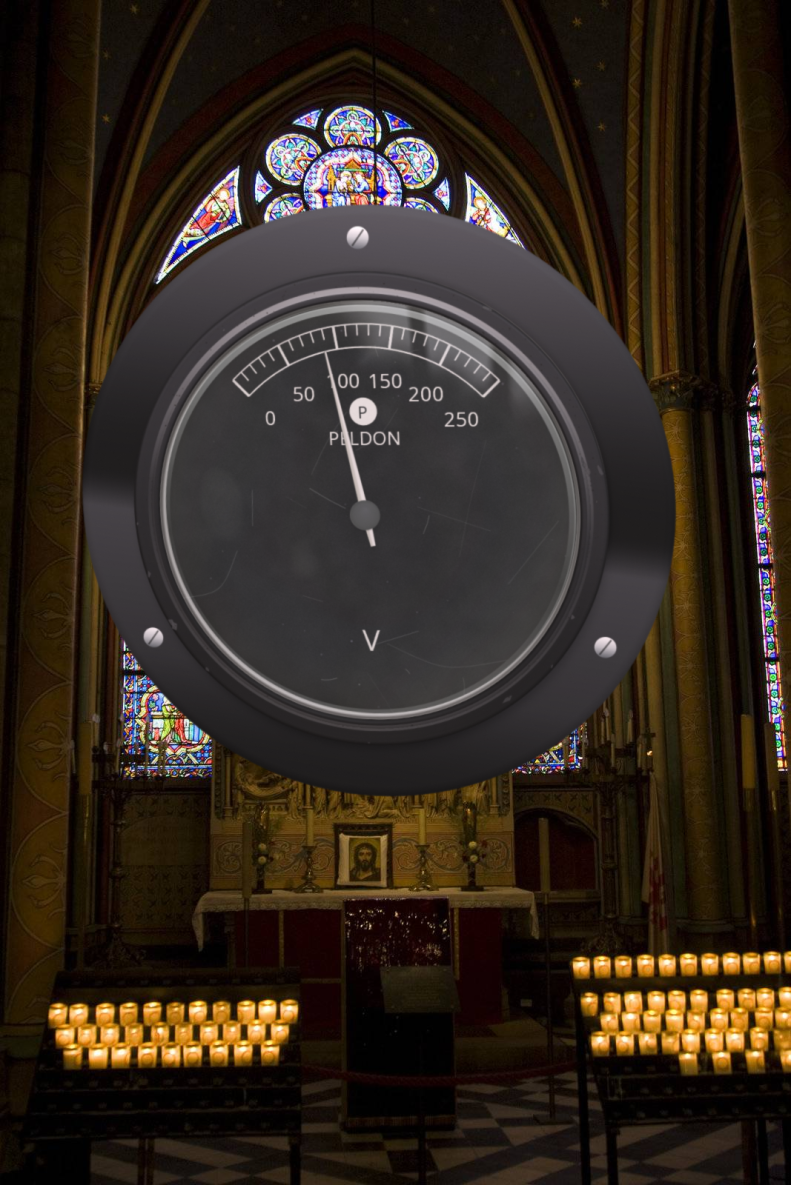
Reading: 90 V
